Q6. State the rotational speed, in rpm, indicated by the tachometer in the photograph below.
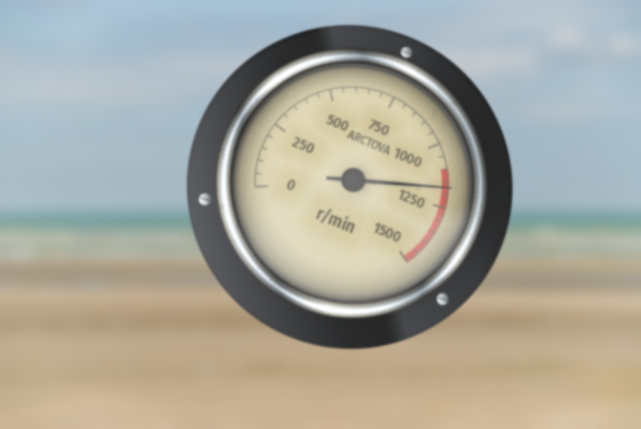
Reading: 1175 rpm
